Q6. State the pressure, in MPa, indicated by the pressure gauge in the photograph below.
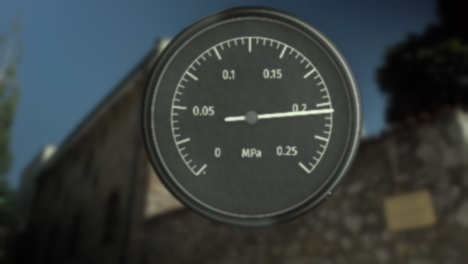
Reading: 0.205 MPa
